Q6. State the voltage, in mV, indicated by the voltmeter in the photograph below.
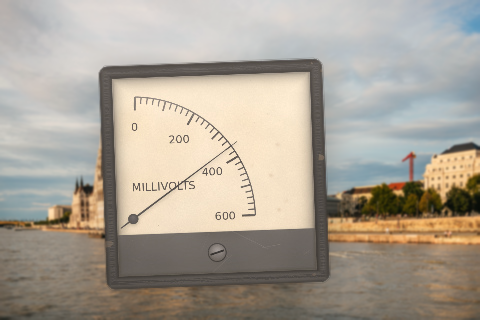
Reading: 360 mV
